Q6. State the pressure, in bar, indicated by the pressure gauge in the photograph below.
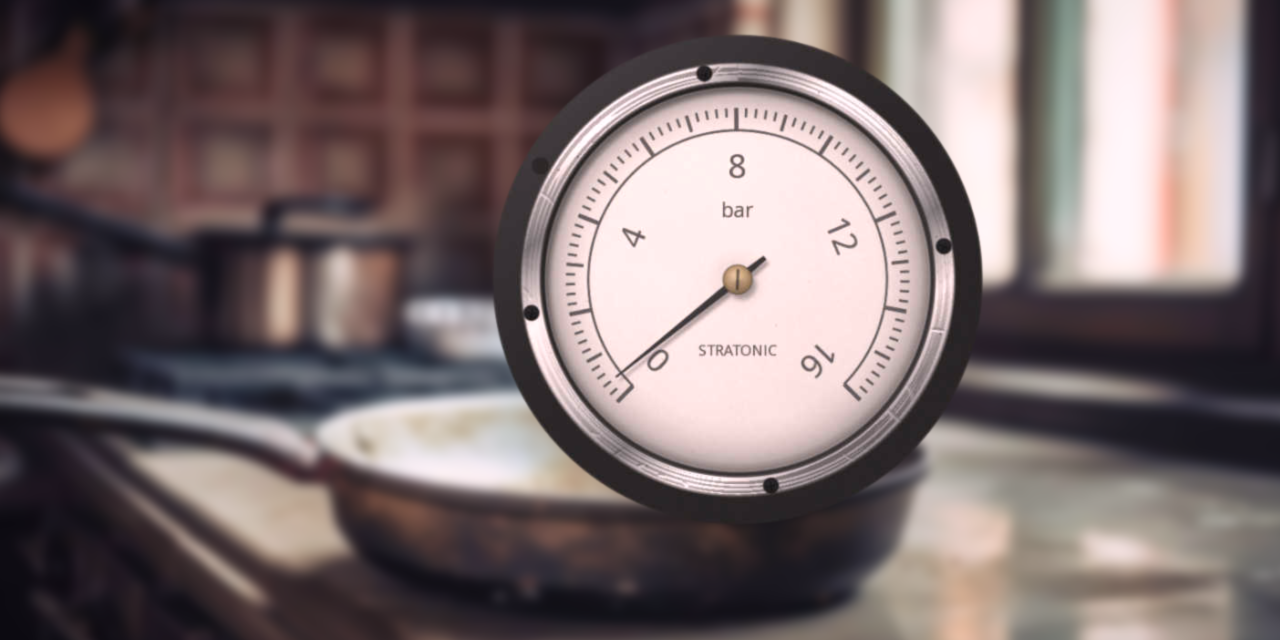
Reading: 0.4 bar
